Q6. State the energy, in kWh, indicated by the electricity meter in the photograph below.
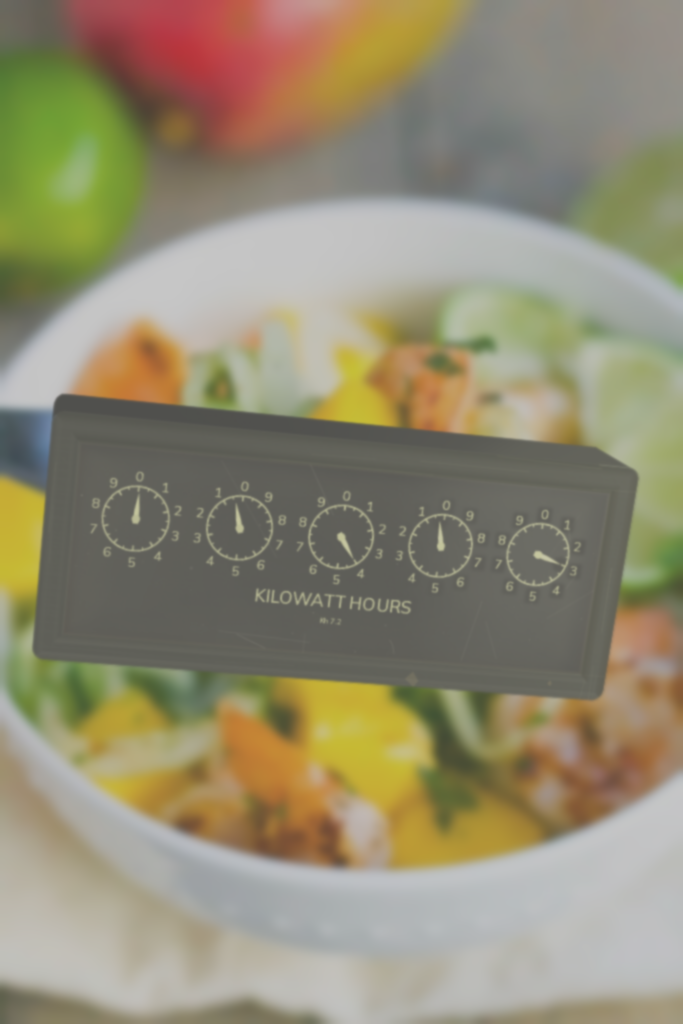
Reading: 403 kWh
